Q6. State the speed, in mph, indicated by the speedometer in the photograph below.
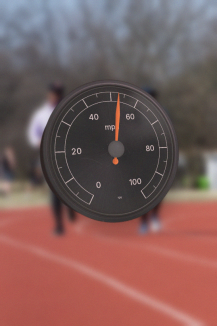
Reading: 52.5 mph
